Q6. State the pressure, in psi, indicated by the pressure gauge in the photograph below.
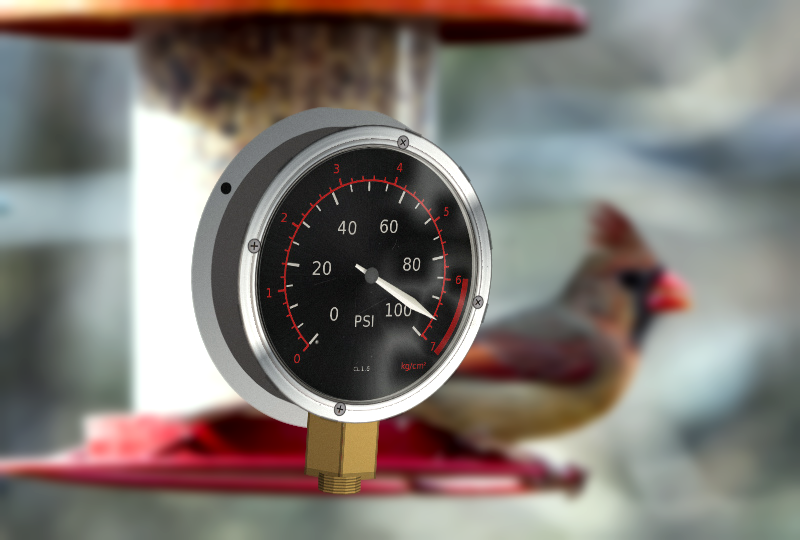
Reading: 95 psi
